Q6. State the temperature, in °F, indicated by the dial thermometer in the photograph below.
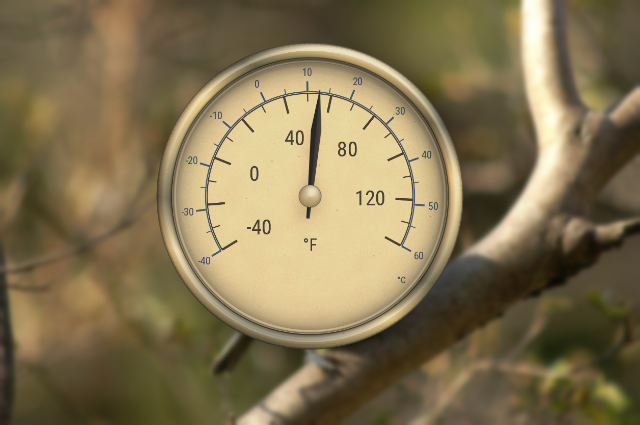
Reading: 55 °F
